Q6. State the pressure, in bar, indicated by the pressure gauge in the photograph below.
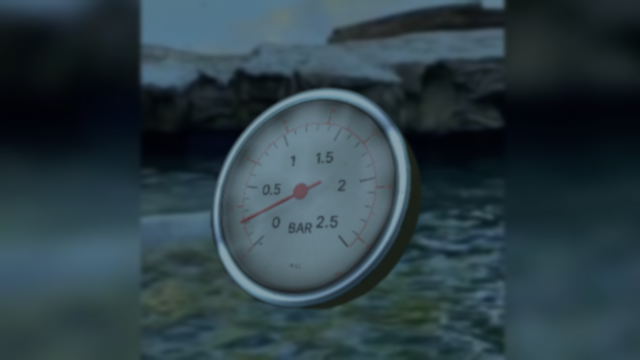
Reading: 0.2 bar
